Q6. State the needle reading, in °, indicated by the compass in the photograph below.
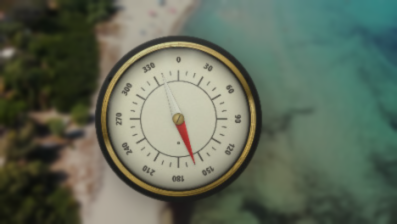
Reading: 160 °
